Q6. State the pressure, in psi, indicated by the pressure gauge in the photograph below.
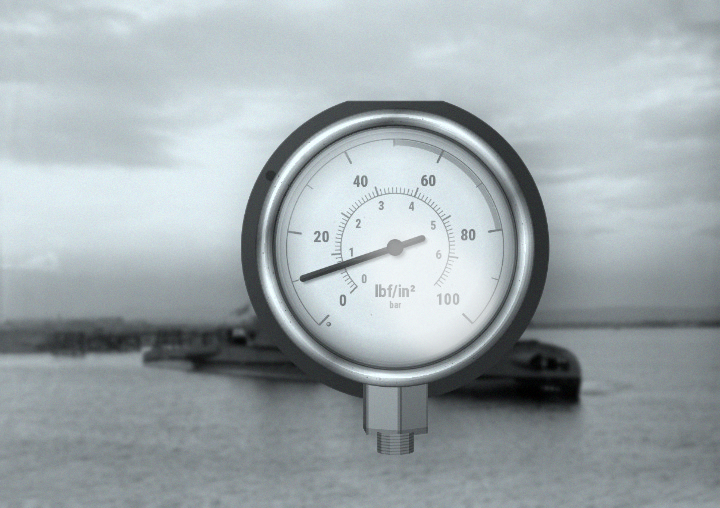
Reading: 10 psi
